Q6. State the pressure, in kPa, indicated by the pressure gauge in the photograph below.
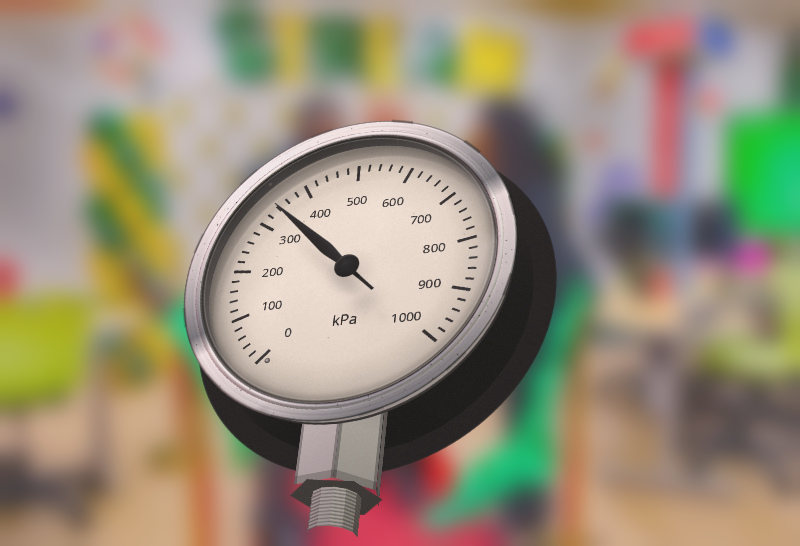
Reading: 340 kPa
